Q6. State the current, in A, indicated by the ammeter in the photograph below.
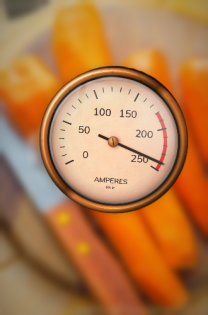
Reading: 240 A
